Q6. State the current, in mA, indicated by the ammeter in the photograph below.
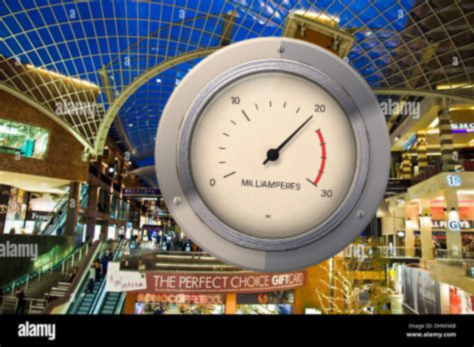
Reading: 20 mA
